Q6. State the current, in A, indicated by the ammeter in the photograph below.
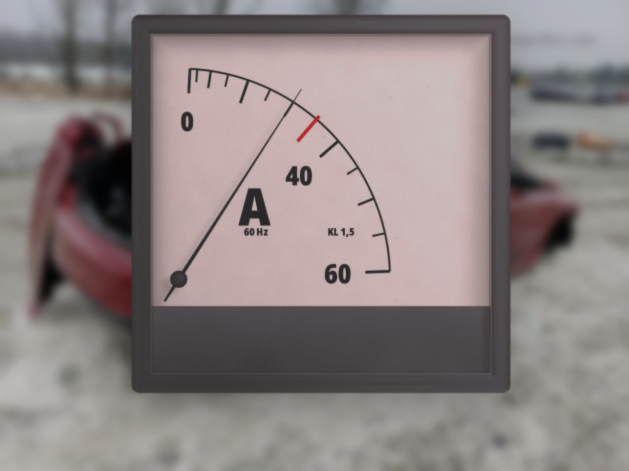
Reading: 30 A
